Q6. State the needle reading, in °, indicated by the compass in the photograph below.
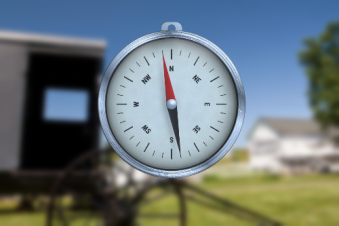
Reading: 350 °
